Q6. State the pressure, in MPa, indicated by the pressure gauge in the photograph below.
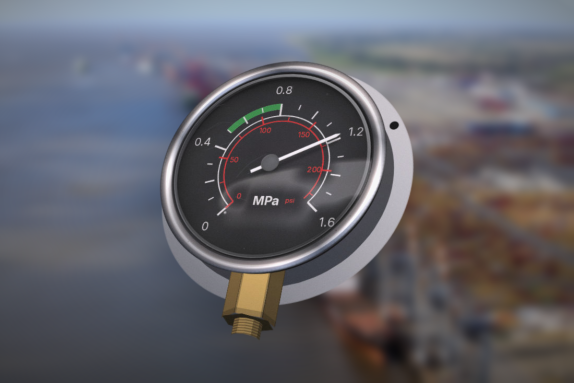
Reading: 1.2 MPa
